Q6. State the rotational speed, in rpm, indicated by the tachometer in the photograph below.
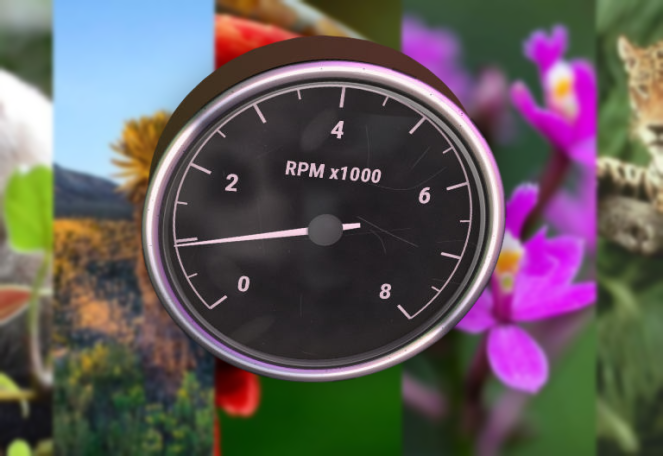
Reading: 1000 rpm
